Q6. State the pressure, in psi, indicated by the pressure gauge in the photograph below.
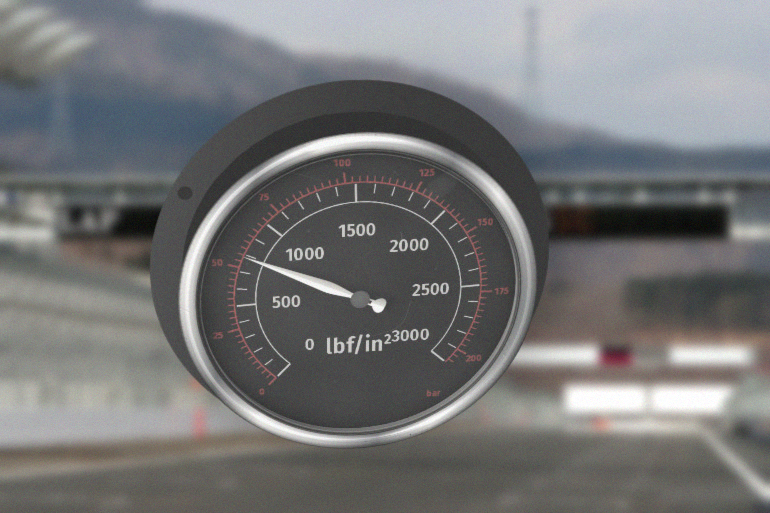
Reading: 800 psi
